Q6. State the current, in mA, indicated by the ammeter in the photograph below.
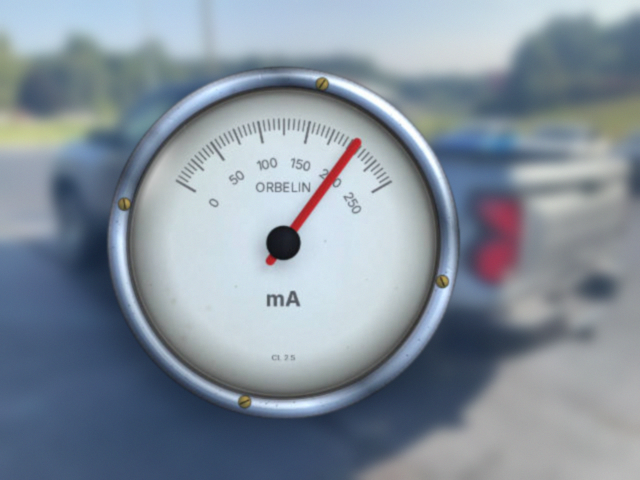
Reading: 200 mA
